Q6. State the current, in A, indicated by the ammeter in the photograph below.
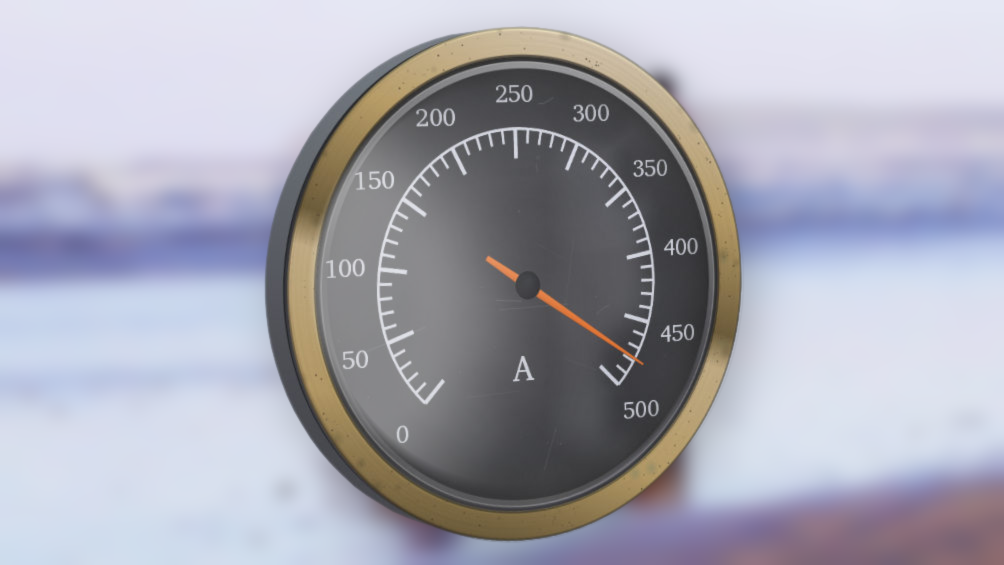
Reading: 480 A
